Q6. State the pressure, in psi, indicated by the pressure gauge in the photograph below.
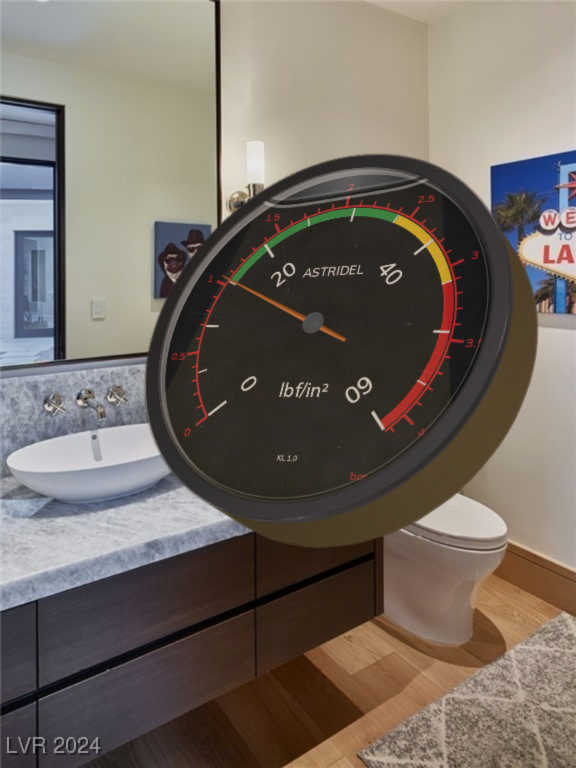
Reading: 15 psi
